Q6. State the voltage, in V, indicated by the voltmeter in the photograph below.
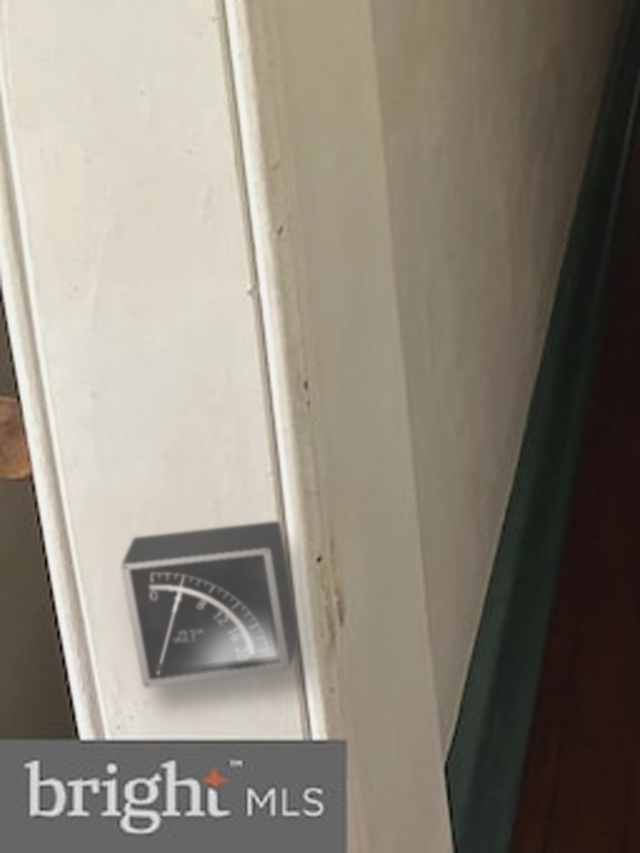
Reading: 4 V
